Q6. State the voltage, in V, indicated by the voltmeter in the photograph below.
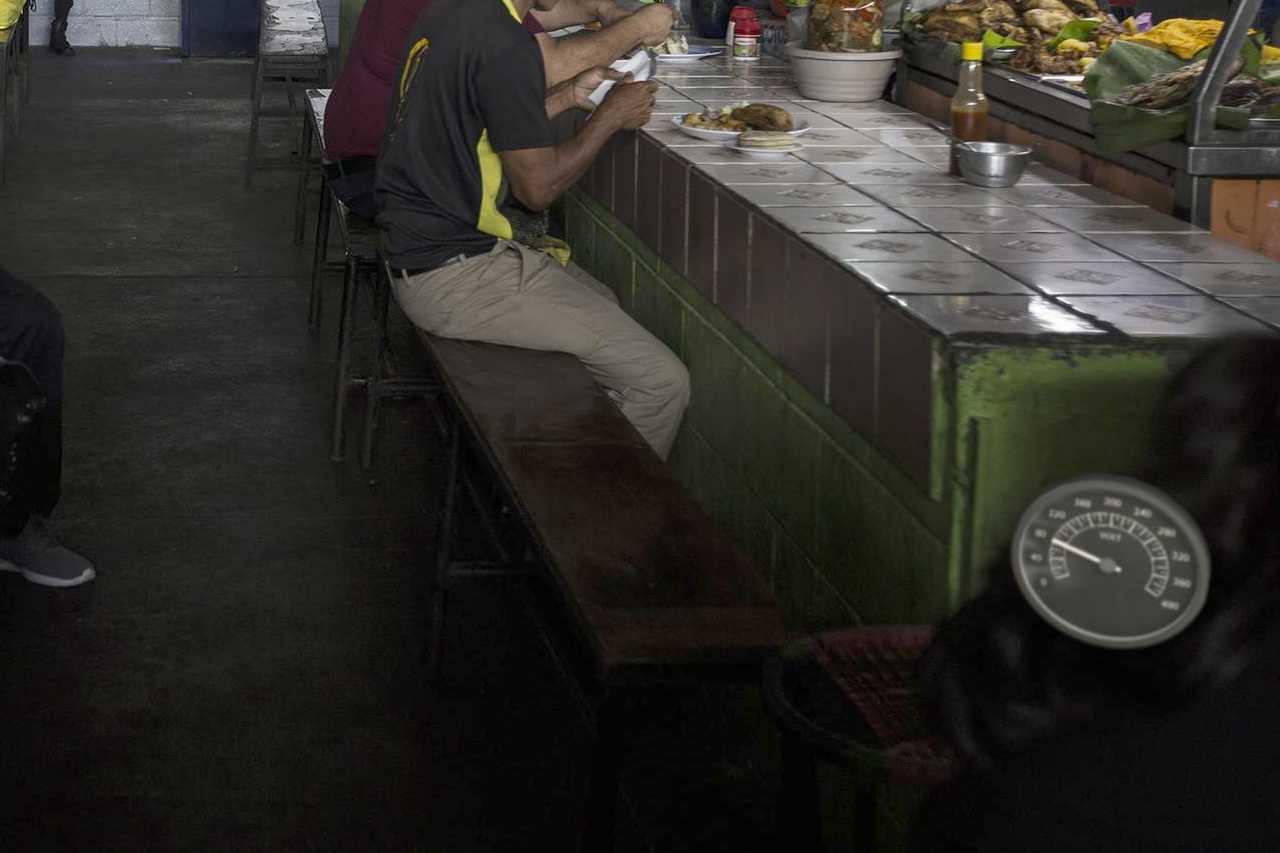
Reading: 80 V
